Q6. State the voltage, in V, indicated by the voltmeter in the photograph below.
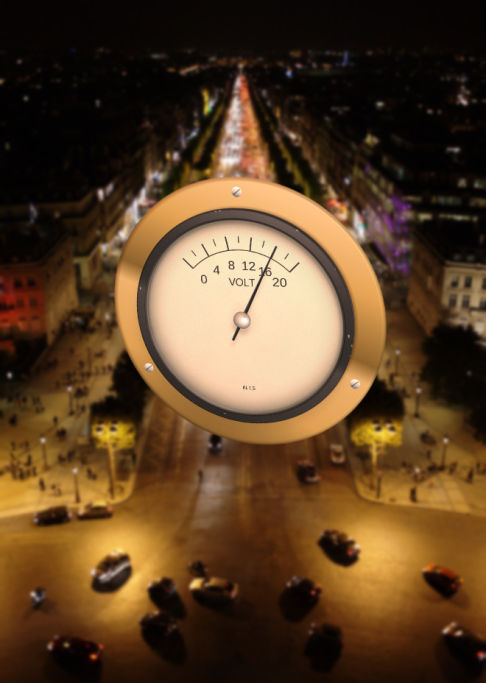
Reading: 16 V
